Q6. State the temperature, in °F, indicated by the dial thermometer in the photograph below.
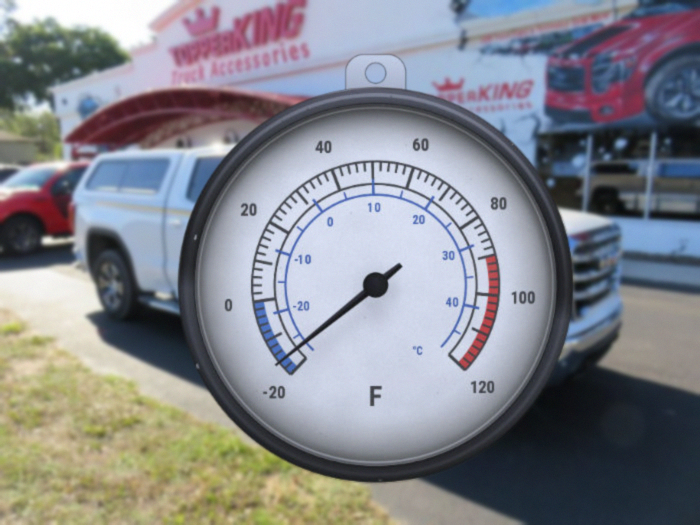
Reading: -16 °F
